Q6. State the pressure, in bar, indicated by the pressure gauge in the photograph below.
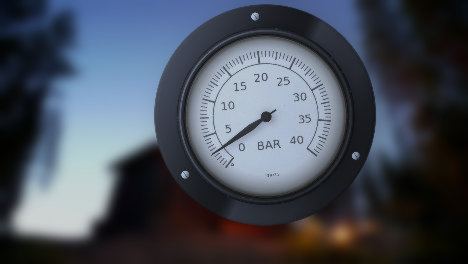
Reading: 2.5 bar
